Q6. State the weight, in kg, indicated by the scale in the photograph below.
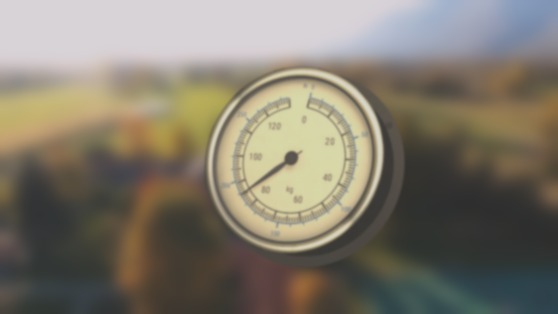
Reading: 85 kg
